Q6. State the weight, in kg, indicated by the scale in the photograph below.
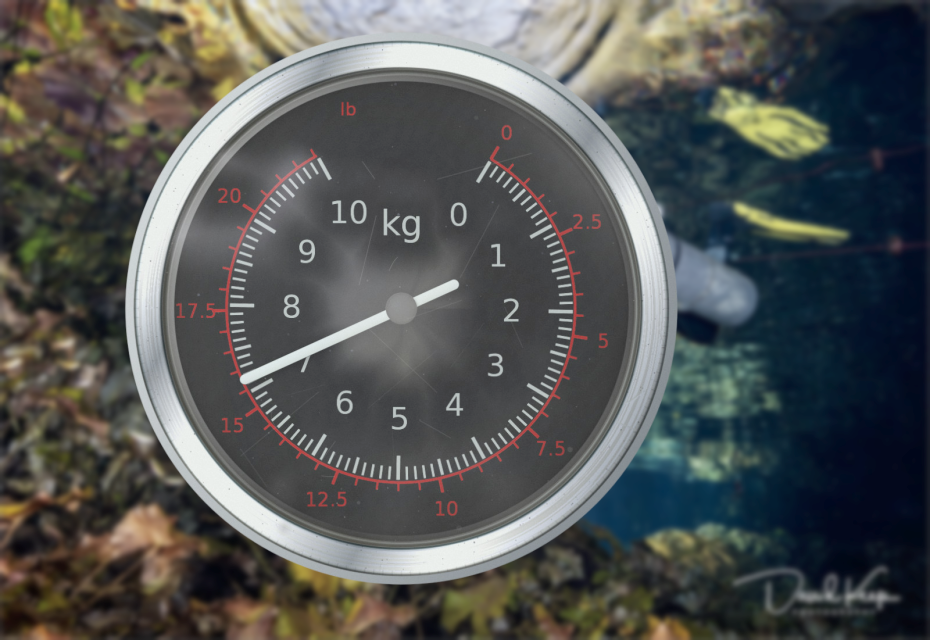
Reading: 7.15 kg
